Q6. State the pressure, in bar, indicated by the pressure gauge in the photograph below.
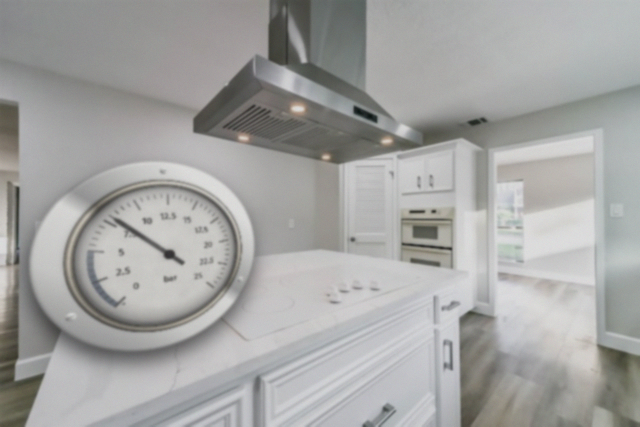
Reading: 8 bar
